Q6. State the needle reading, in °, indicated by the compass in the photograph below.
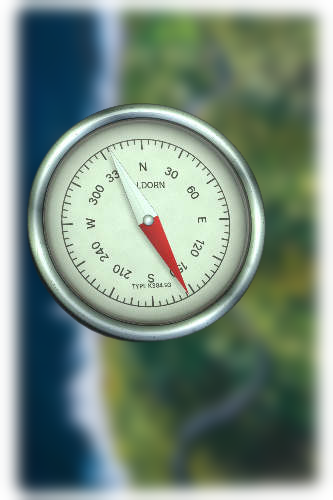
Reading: 155 °
